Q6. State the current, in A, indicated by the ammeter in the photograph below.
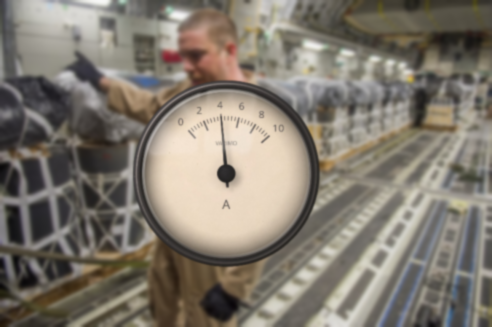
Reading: 4 A
